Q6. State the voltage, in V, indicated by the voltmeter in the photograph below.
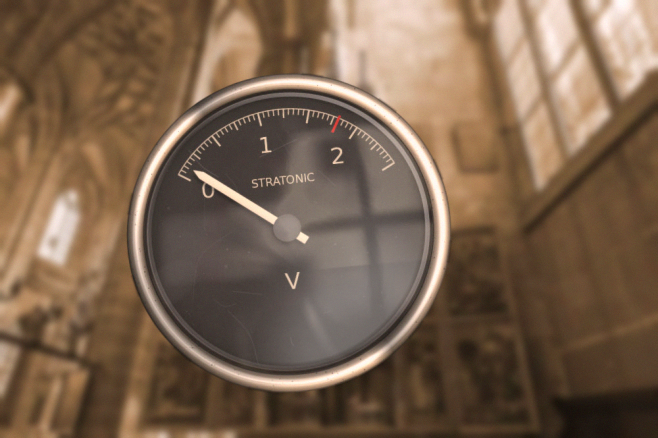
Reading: 0.1 V
